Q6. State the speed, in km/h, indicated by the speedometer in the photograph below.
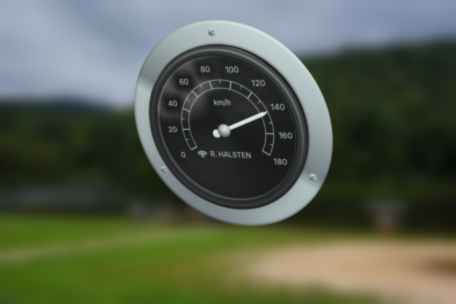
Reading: 140 km/h
